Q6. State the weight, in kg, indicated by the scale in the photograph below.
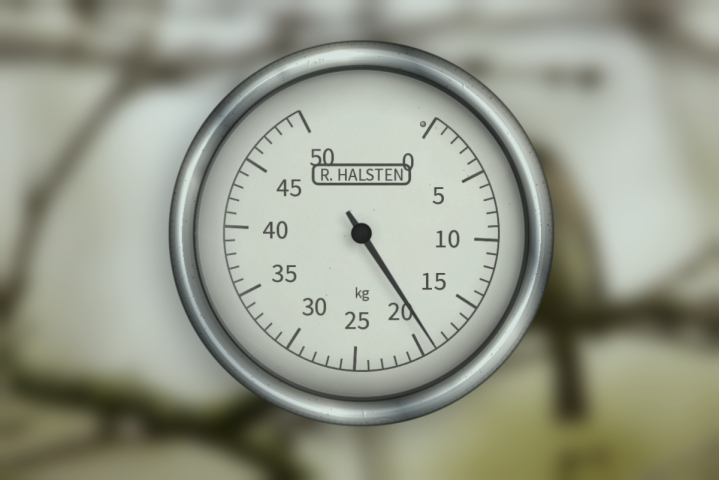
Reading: 19 kg
